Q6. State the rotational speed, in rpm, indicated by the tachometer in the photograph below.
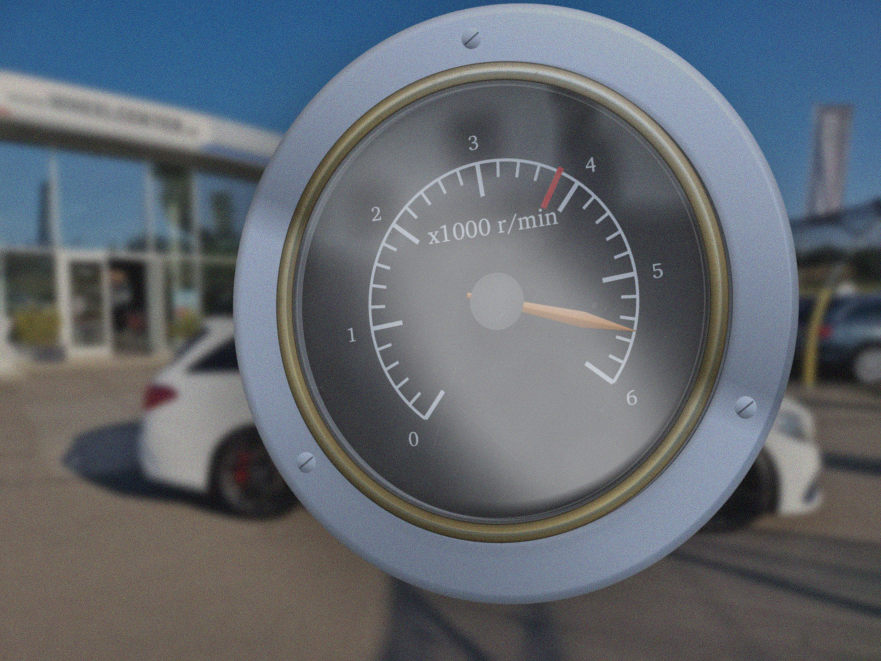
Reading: 5500 rpm
